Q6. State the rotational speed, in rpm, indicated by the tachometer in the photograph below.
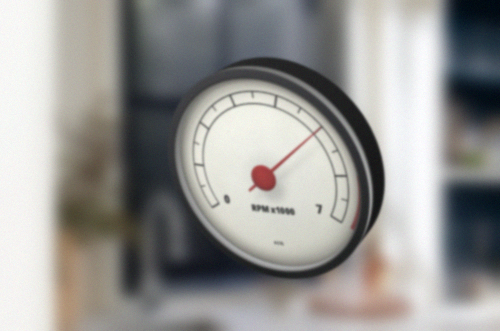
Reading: 5000 rpm
